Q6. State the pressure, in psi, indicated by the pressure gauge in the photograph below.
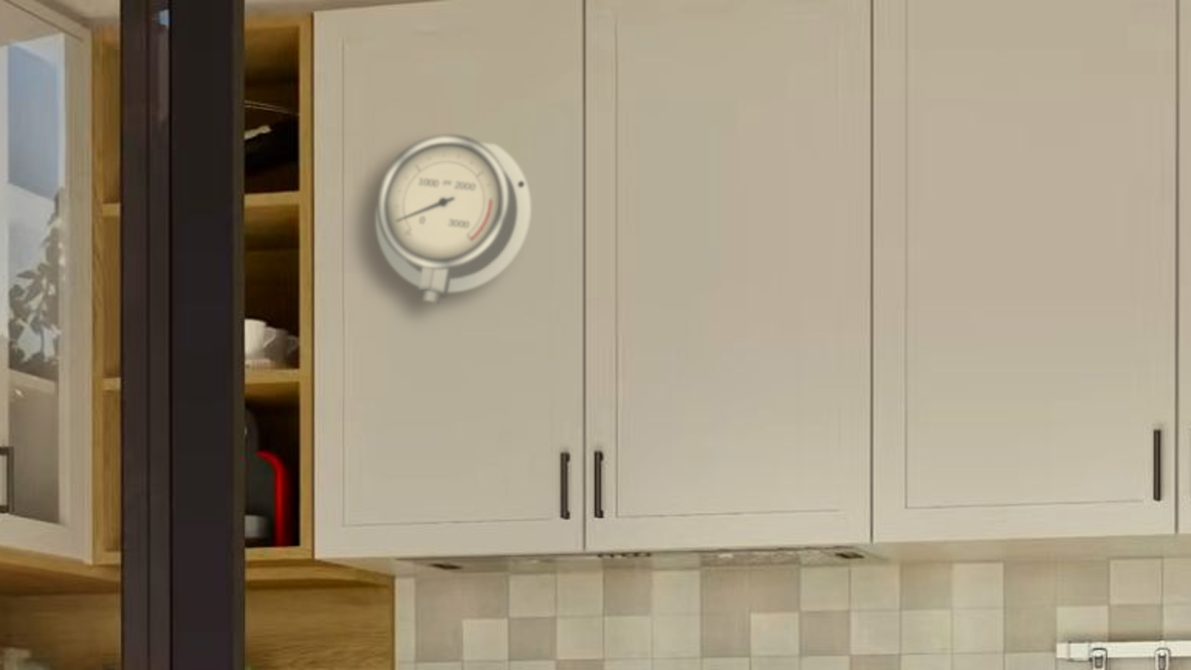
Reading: 200 psi
